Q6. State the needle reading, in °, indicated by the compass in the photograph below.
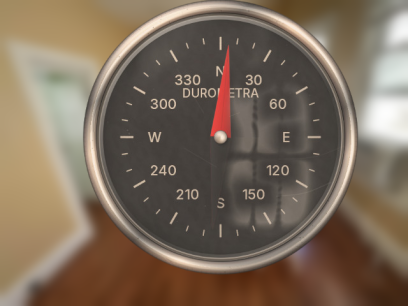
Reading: 5 °
